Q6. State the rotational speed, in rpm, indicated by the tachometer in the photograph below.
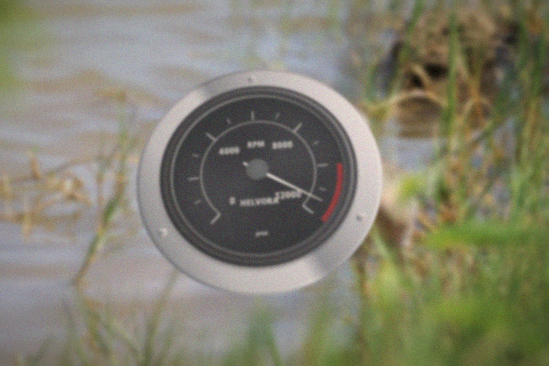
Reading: 11500 rpm
